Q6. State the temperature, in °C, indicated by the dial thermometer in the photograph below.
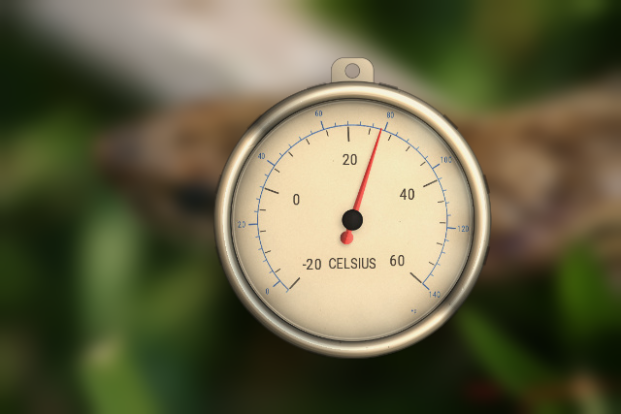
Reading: 26 °C
